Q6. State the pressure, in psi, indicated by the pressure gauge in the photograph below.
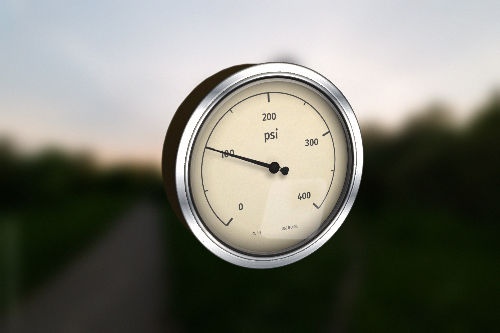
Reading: 100 psi
